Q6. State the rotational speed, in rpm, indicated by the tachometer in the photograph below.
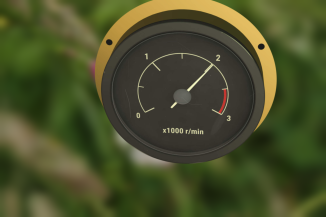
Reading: 2000 rpm
